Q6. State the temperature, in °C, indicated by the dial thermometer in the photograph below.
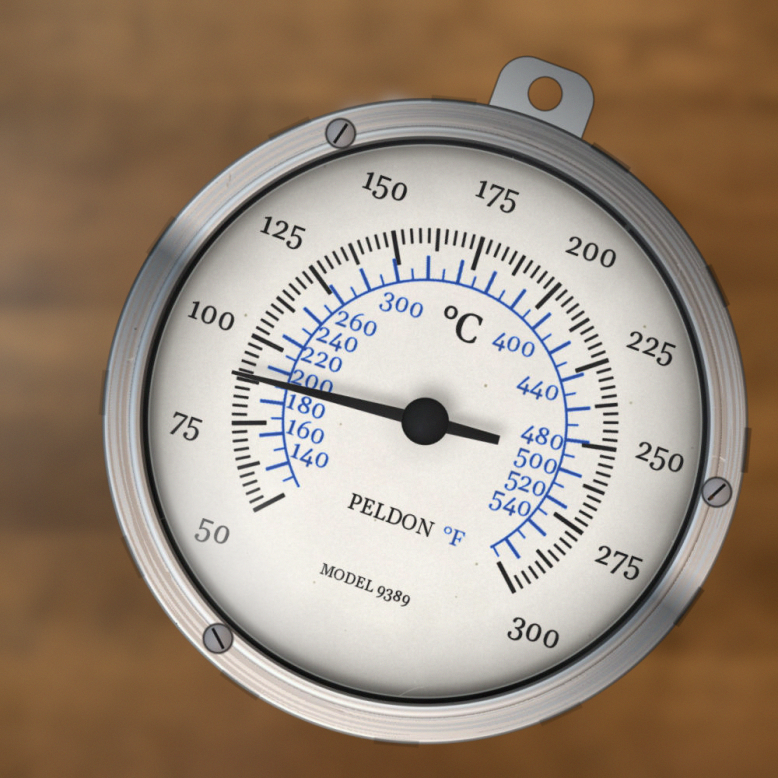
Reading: 88.75 °C
